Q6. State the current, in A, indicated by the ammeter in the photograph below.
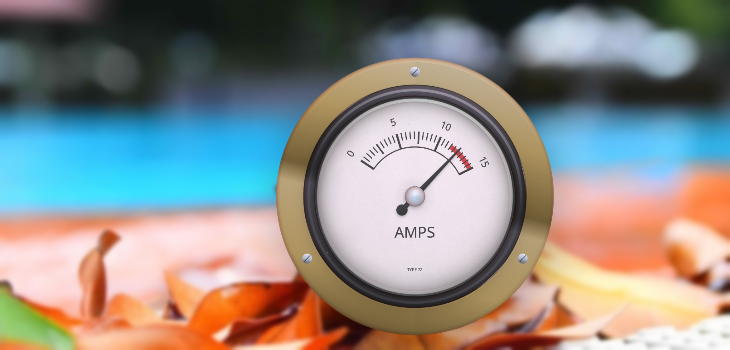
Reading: 12.5 A
